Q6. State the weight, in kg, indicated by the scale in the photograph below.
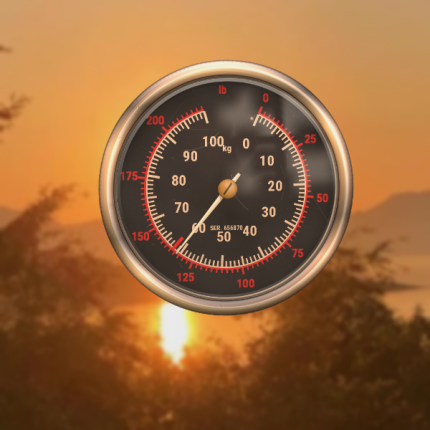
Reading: 61 kg
